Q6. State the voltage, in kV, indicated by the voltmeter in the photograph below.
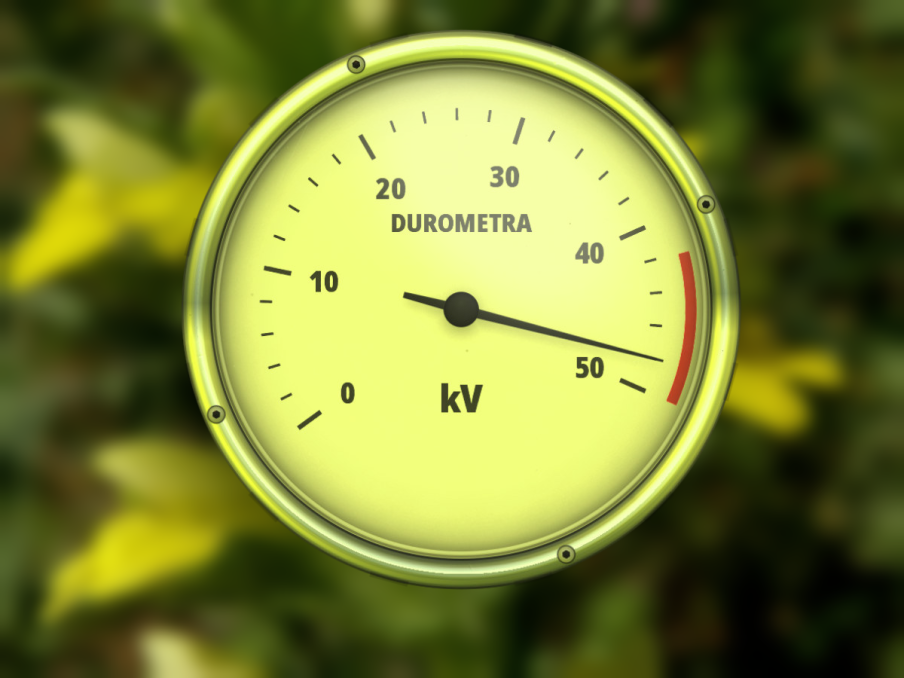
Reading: 48 kV
